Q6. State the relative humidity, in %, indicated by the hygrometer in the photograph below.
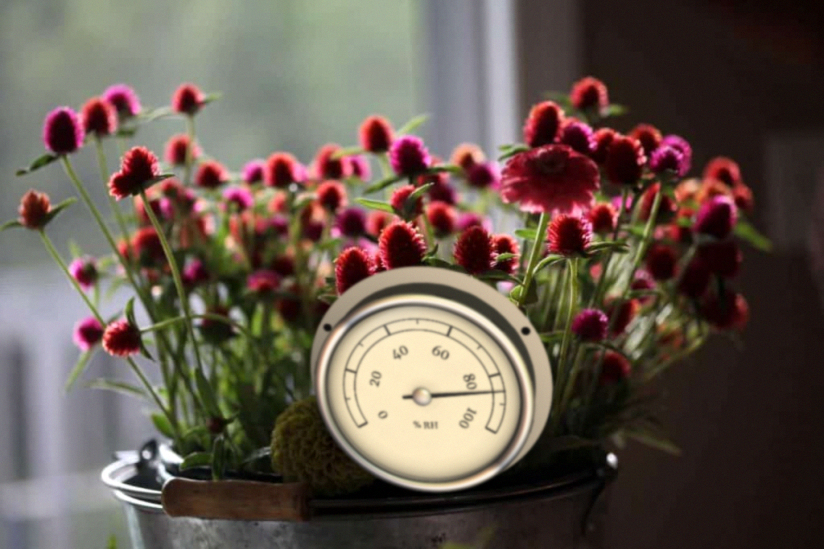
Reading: 85 %
